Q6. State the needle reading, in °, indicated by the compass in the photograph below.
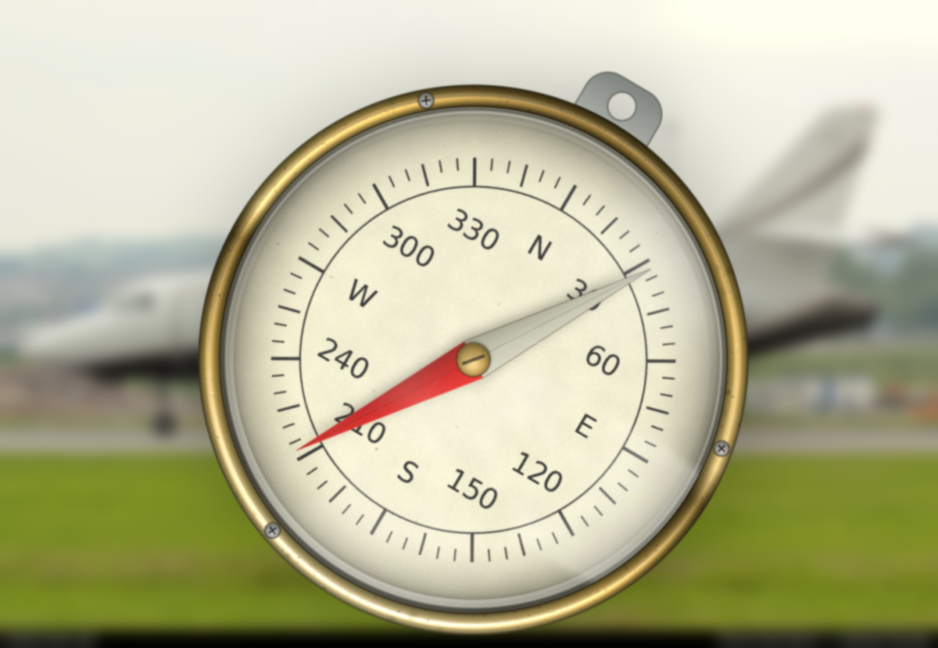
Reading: 212.5 °
